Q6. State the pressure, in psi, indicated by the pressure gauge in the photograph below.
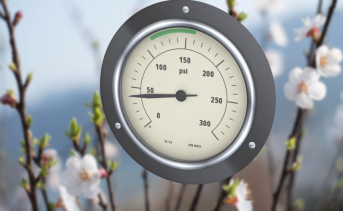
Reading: 40 psi
